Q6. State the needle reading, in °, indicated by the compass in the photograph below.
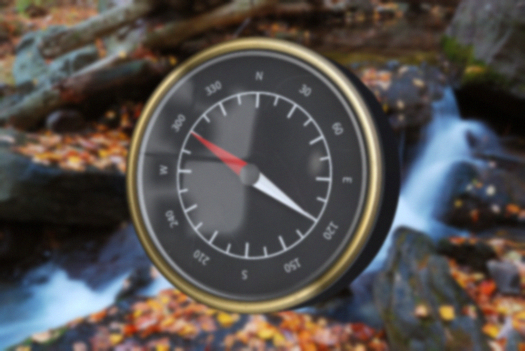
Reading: 300 °
